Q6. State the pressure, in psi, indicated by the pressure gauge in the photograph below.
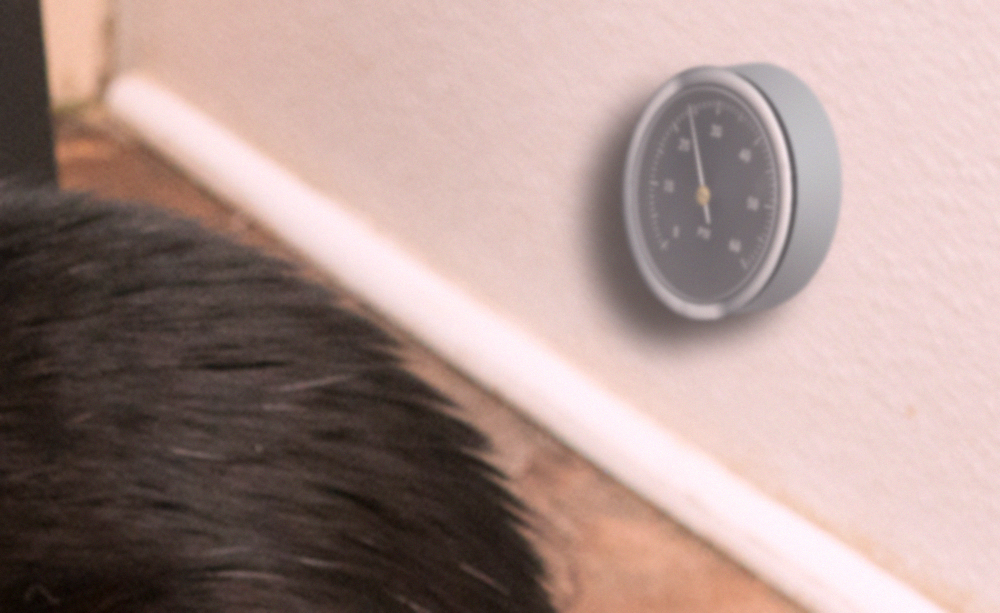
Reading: 25 psi
